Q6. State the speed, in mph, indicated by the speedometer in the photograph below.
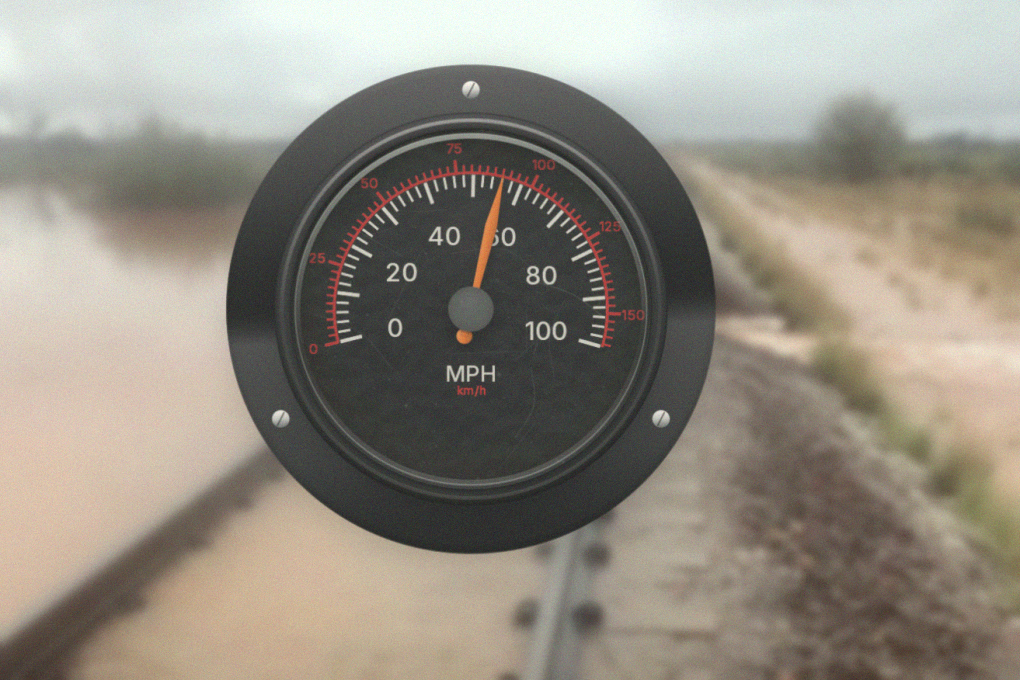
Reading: 56 mph
